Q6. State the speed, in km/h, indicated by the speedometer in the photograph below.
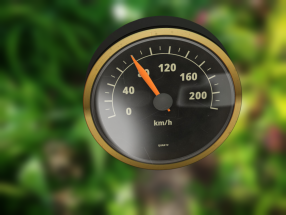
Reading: 80 km/h
